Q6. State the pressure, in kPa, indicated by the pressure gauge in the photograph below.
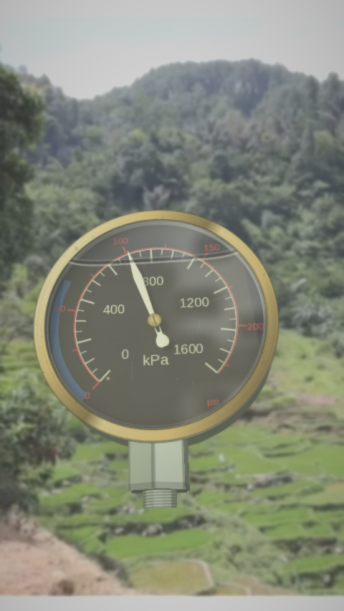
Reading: 700 kPa
